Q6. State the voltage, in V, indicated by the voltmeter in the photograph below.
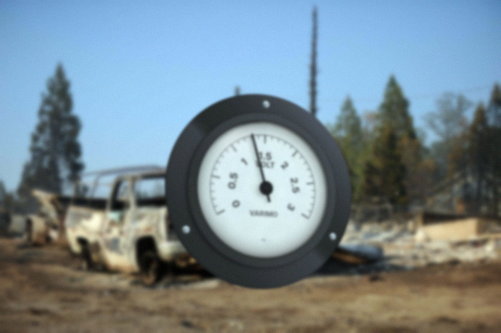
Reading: 1.3 V
